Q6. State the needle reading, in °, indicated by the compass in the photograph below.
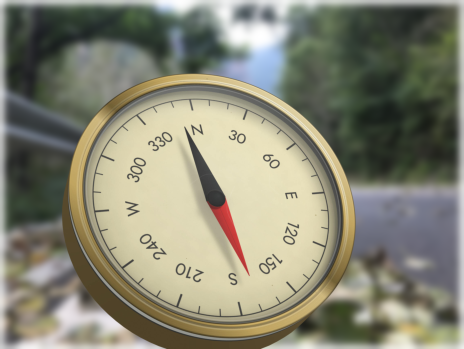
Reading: 170 °
